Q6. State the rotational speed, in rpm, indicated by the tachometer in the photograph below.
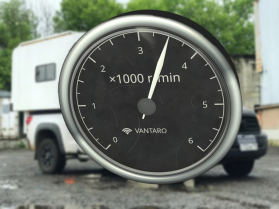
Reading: 3500 rpm
